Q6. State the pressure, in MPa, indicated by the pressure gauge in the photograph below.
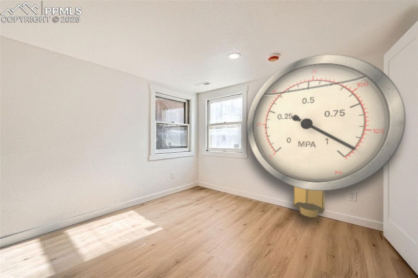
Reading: 0.95 MPa
